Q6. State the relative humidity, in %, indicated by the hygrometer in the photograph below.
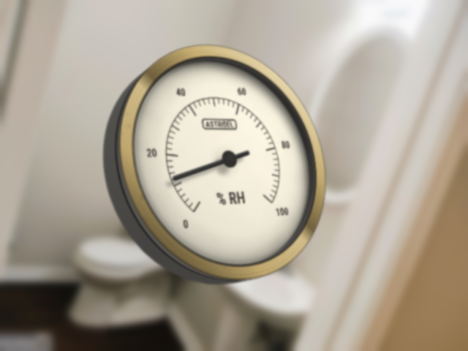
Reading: 12 %
